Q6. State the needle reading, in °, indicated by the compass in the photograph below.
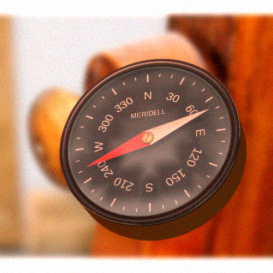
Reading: 250 °
